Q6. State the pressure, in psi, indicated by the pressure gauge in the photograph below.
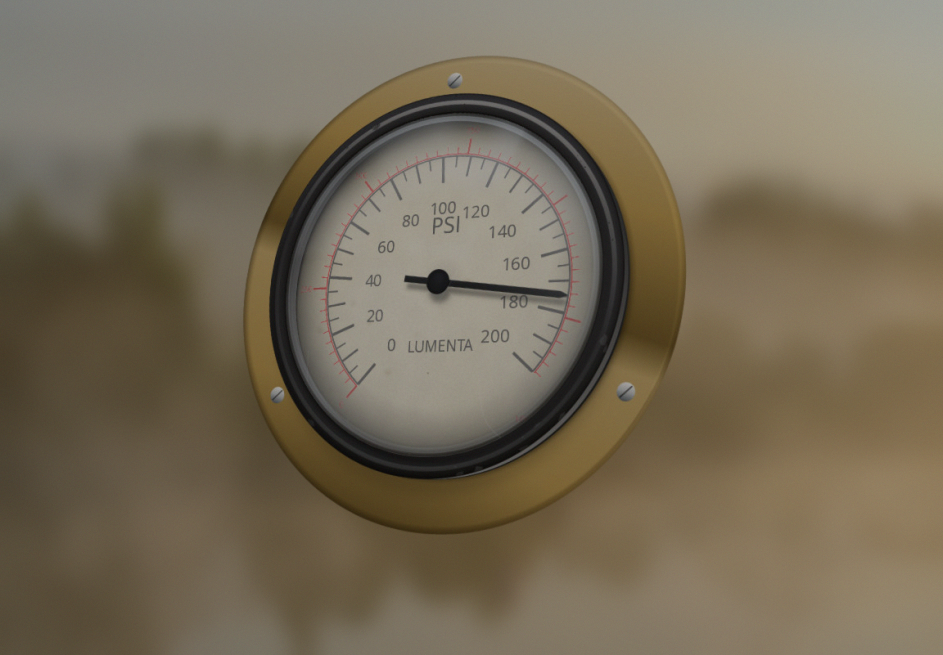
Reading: 175 psi
